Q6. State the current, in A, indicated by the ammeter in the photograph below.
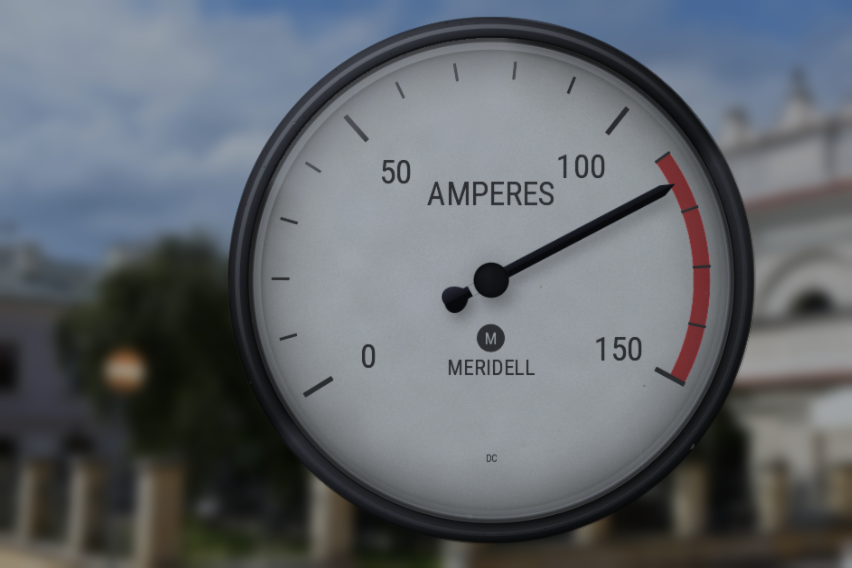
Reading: 115 A
